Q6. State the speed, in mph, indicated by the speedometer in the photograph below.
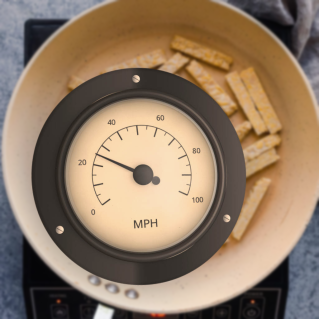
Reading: 25 mph
